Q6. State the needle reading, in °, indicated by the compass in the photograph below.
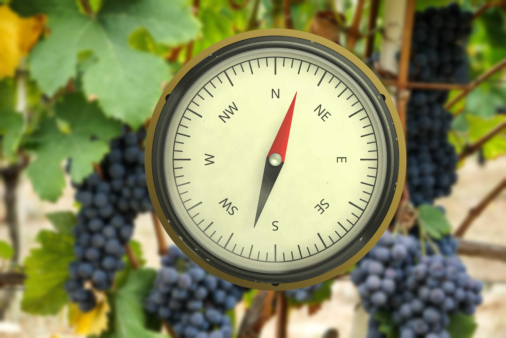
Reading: 17.5 °
